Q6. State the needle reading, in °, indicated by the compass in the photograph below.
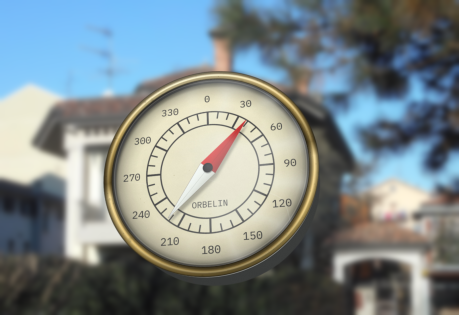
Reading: 40 °
